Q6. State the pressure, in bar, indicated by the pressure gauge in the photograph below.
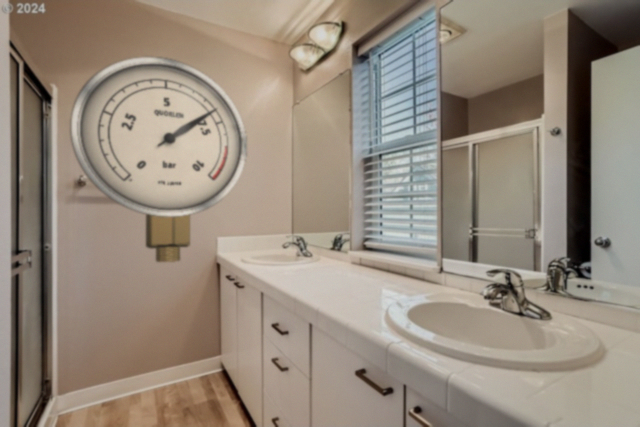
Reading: 7 bar
